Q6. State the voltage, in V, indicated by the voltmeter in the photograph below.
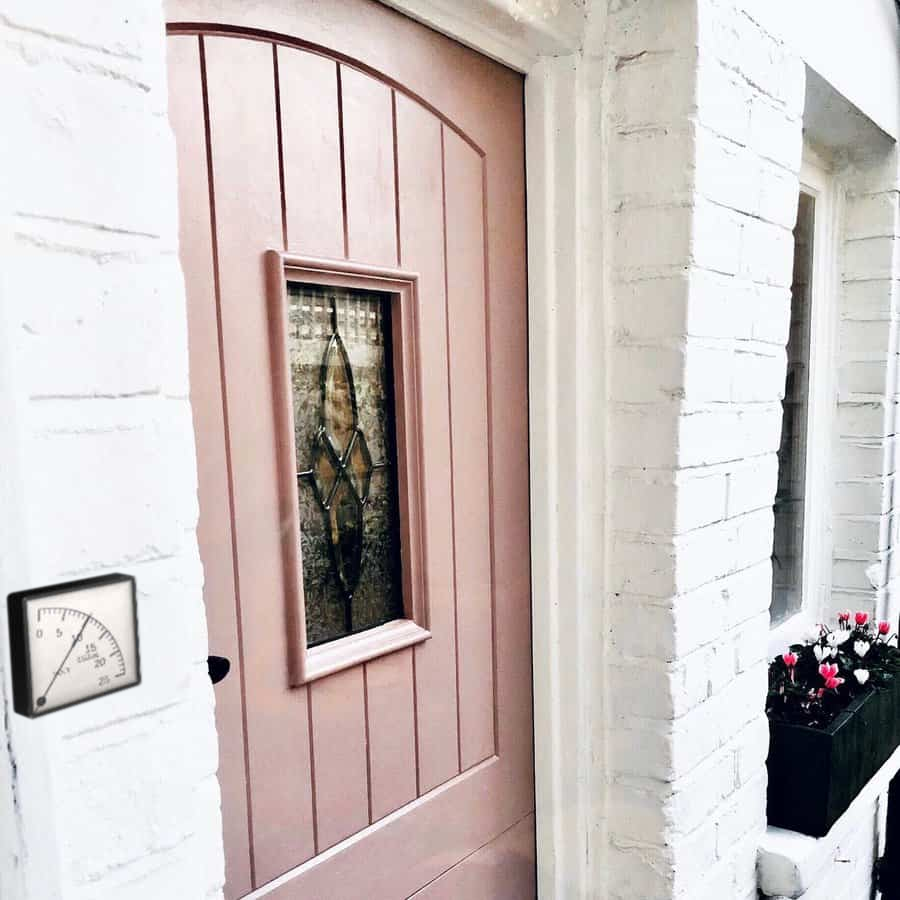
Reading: 10 V
